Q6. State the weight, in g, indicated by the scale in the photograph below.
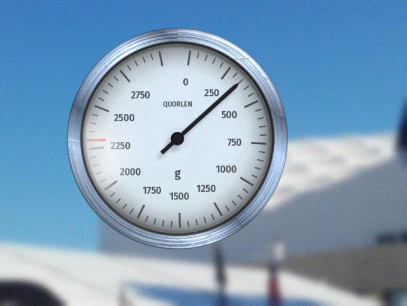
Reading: 350 g
